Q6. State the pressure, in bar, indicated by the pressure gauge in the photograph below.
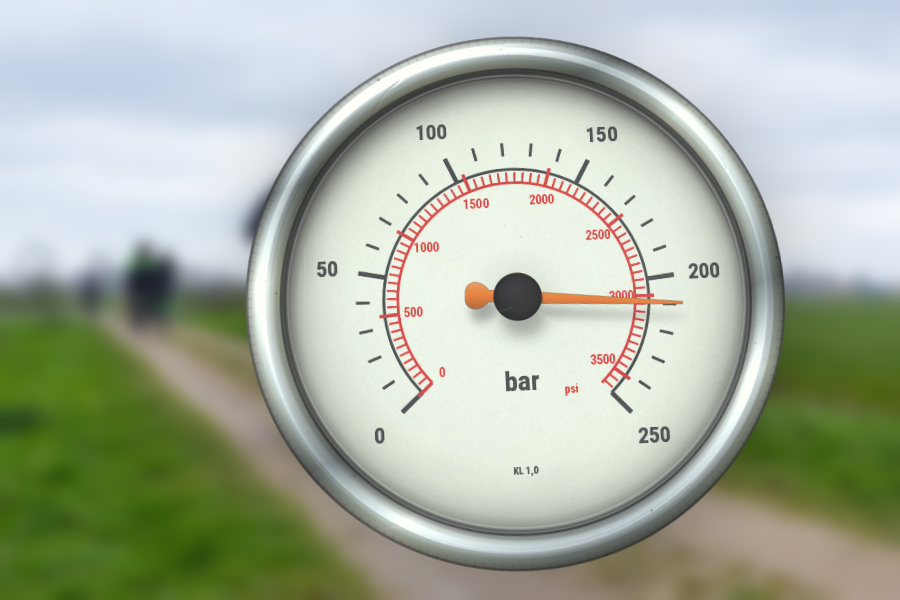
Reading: 210 bar
